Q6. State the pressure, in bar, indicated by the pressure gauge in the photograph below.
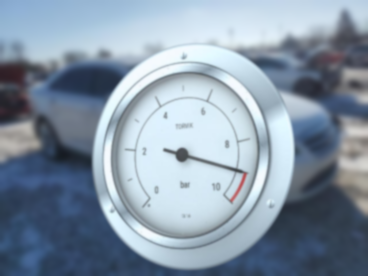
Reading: 9 bar
